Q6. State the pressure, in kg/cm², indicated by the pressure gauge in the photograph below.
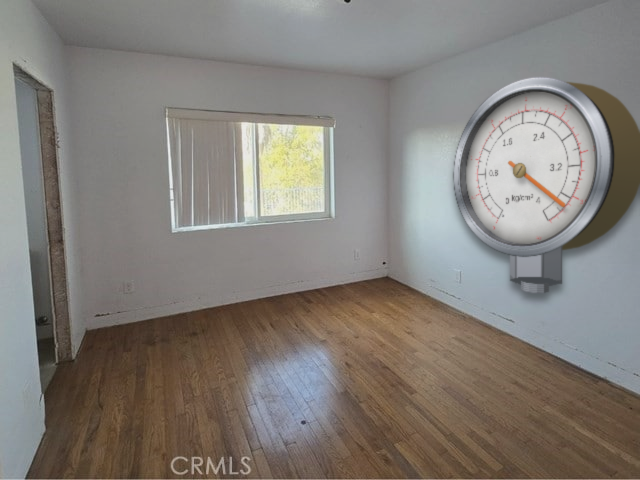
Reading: 3.7 kg/cm²
